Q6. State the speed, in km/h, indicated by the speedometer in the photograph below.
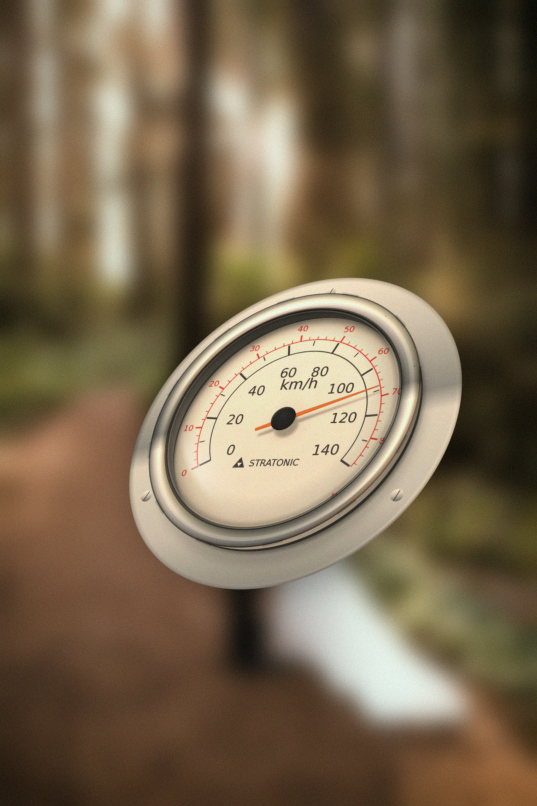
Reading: 110 km/h
